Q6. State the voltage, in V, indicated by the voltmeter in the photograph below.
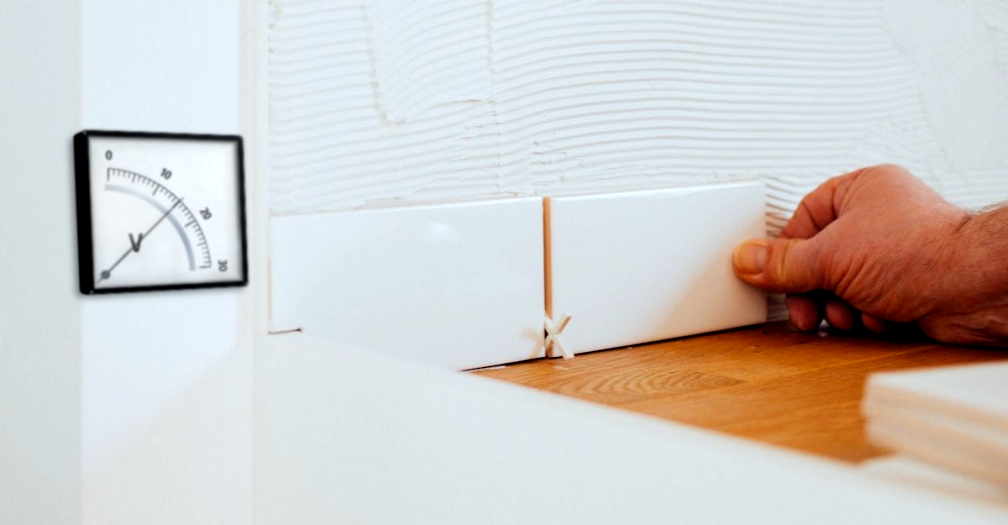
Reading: 15 V
